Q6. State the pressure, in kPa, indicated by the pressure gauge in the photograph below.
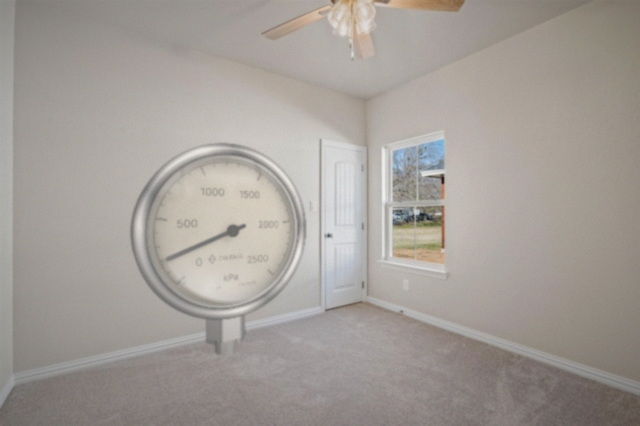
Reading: 200 kPa
